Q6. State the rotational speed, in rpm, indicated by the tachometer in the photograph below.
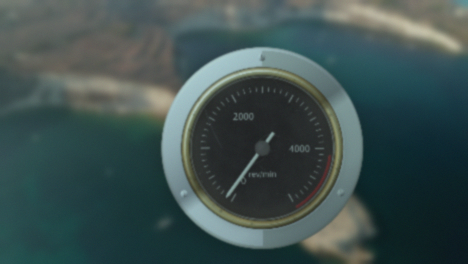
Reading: 100 rpm
